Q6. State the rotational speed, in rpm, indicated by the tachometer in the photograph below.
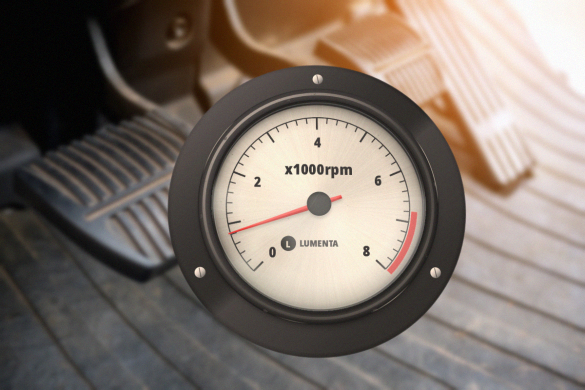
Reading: 800 rpm
